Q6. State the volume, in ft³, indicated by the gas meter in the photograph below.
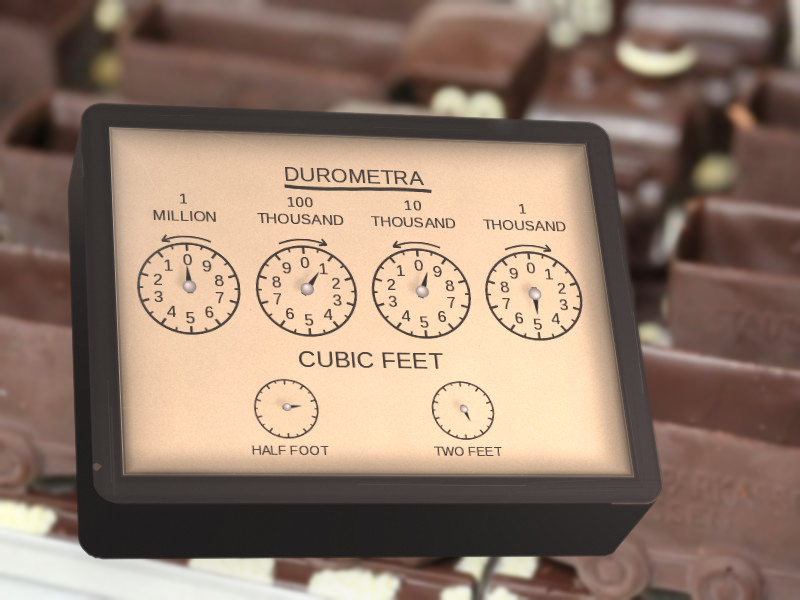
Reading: 9500 ft³
